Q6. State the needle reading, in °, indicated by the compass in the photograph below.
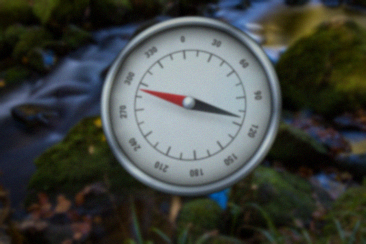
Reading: 292.5 °
